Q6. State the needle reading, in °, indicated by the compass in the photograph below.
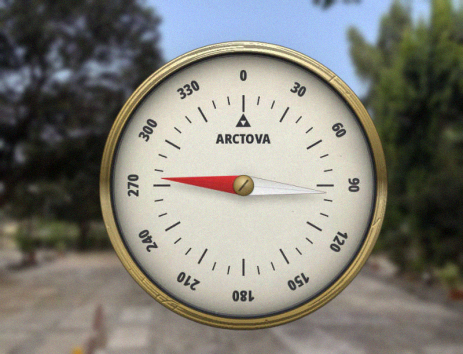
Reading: 275 °
